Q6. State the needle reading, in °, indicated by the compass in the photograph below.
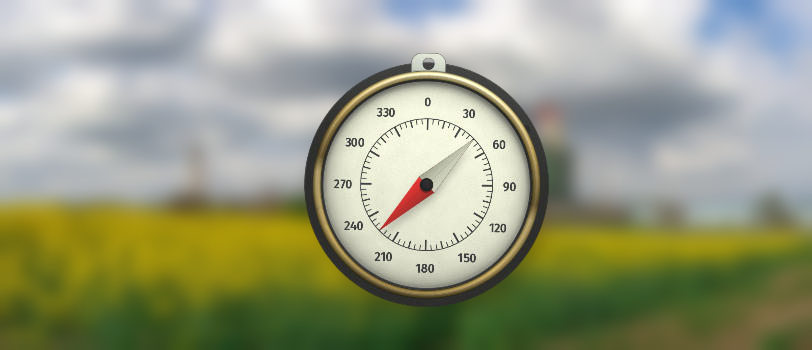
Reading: 225 °
